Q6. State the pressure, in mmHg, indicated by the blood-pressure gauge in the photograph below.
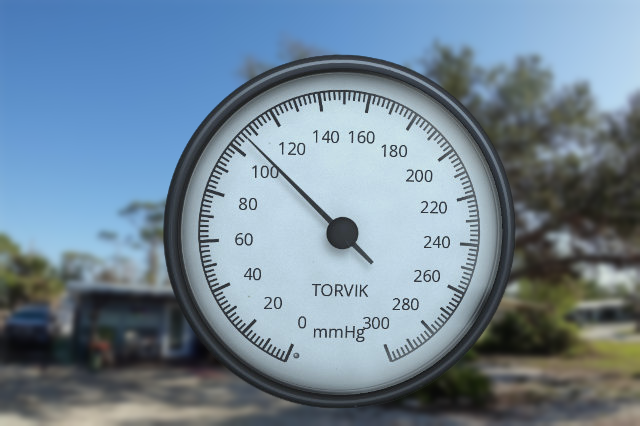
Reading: 106 mmHg
